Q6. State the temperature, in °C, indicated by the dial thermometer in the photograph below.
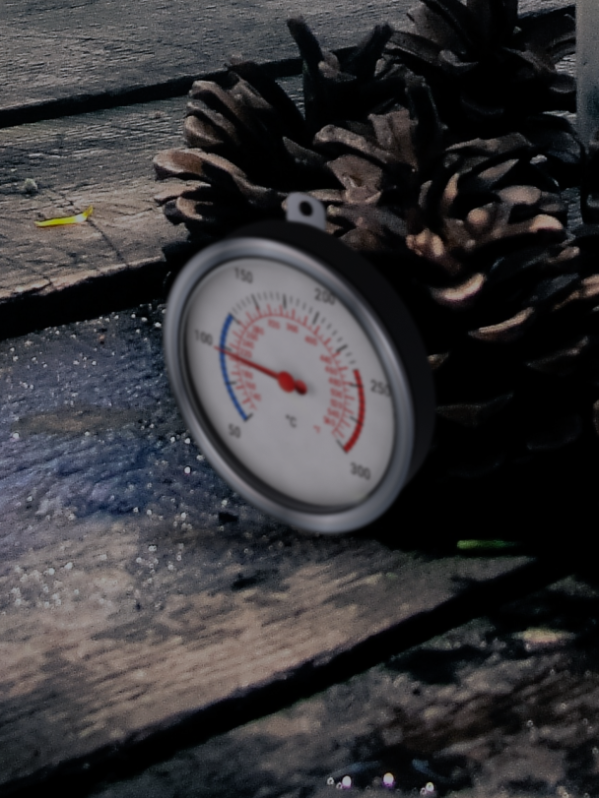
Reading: 100 °C
